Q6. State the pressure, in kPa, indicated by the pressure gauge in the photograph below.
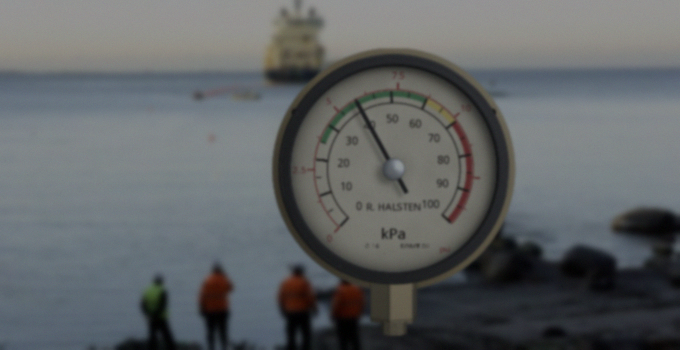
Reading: 40 kPa
